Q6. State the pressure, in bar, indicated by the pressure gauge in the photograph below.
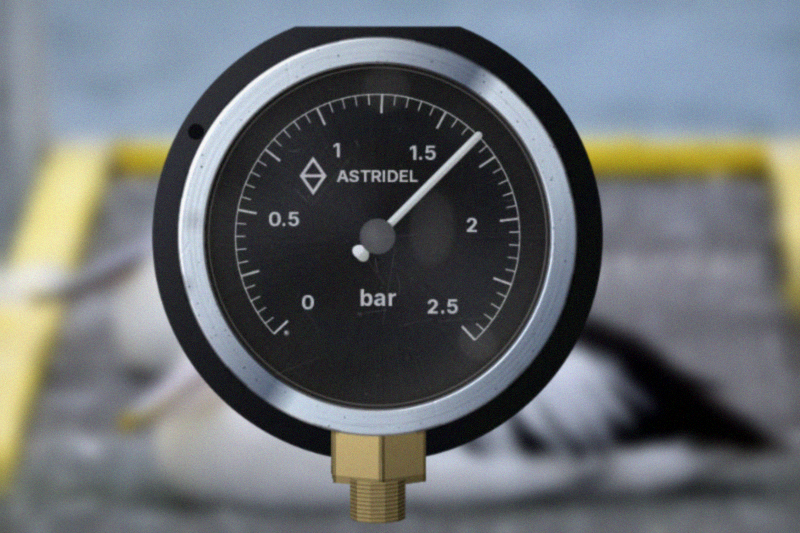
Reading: 1.65 bar
